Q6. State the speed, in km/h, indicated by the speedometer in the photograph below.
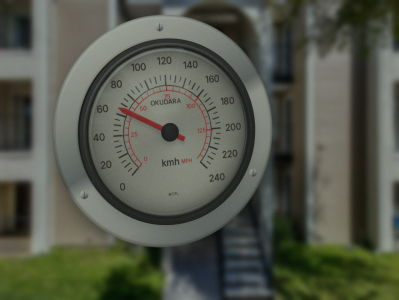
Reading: 65 km/h
